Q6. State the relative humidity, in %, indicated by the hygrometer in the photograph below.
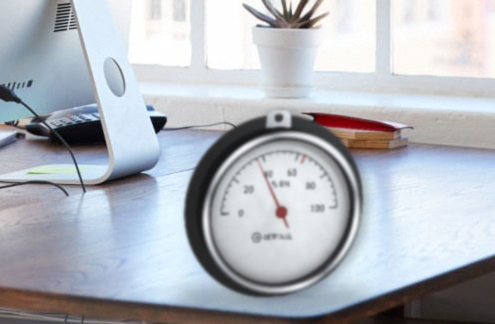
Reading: 36 %
